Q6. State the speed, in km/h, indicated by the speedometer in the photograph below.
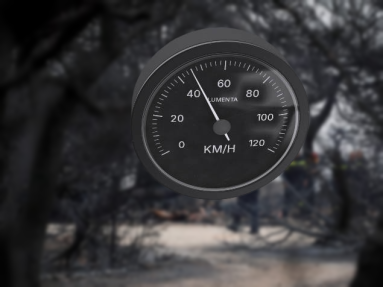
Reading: 46 km/h
